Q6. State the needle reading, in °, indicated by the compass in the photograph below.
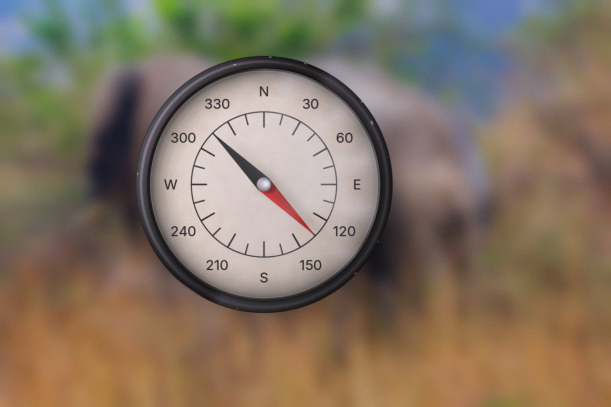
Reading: 135 °
